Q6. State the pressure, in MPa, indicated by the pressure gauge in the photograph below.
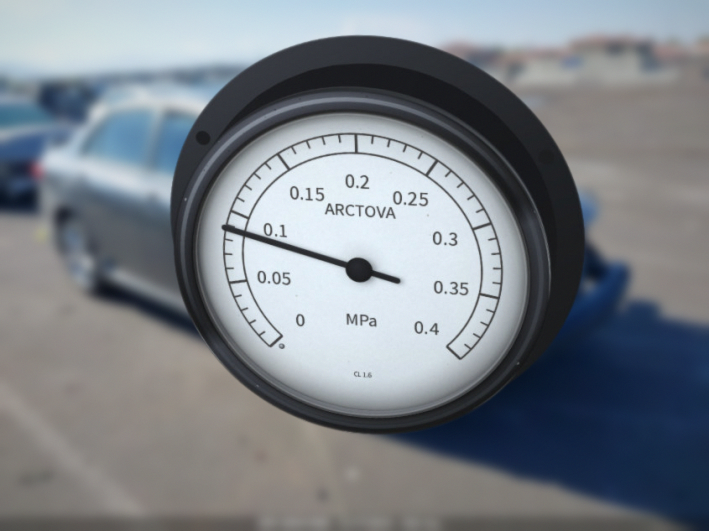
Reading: 0.09 MPa
